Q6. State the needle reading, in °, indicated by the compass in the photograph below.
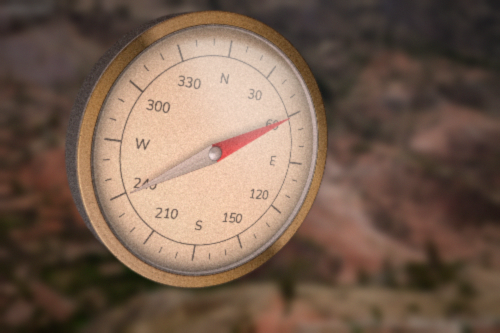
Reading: 60 °
